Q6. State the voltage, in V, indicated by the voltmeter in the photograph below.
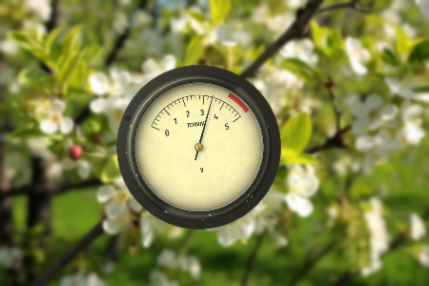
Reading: 3.4 V
